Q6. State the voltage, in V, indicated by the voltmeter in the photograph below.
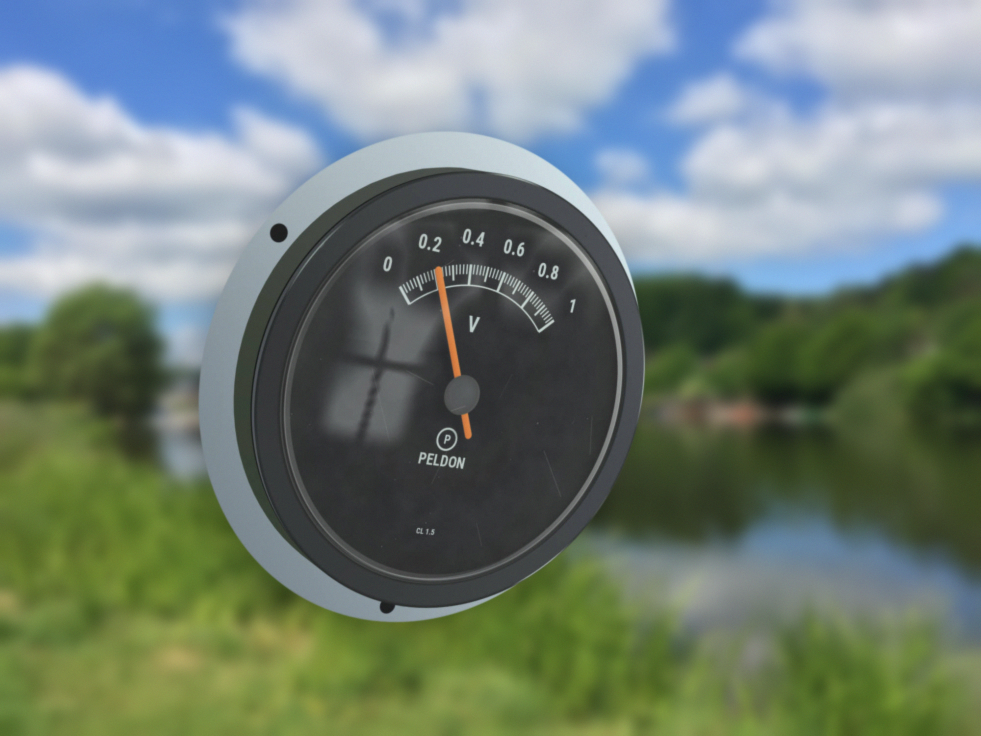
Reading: 0.2 V
